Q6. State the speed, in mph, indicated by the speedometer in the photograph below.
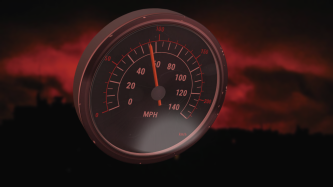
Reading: 55 mph
